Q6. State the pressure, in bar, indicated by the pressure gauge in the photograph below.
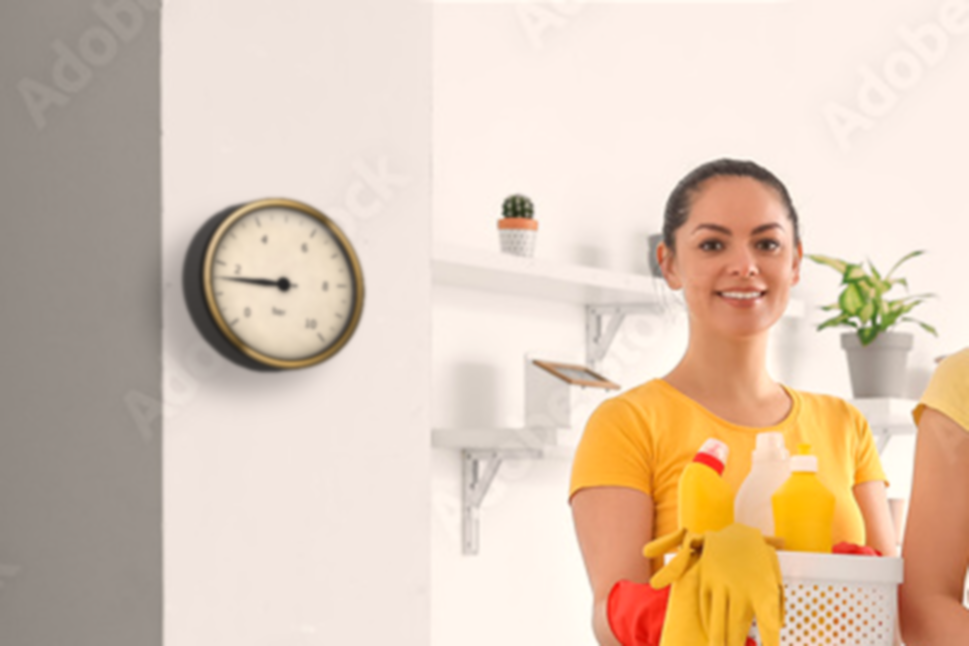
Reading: 1.5 bar
